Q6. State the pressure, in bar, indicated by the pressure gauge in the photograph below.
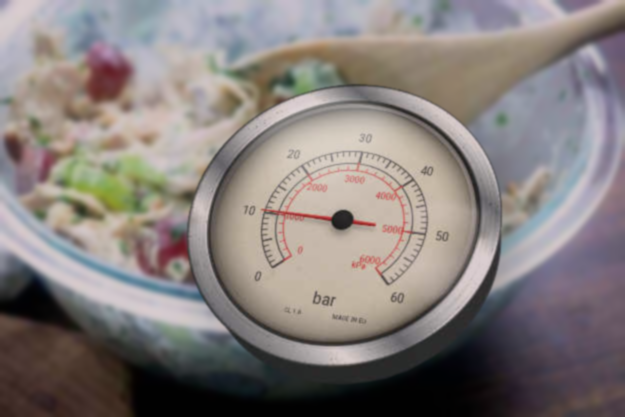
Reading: 10 bar
